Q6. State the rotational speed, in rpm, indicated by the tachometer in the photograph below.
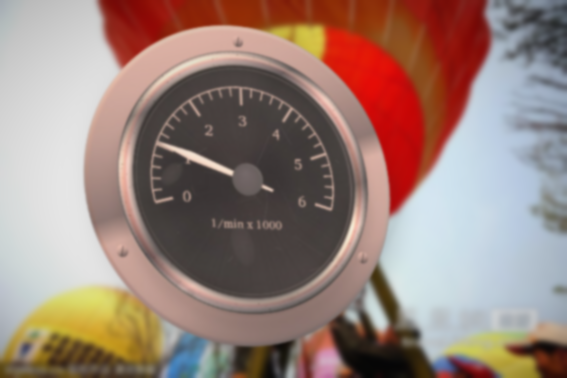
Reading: 1000 rpm
